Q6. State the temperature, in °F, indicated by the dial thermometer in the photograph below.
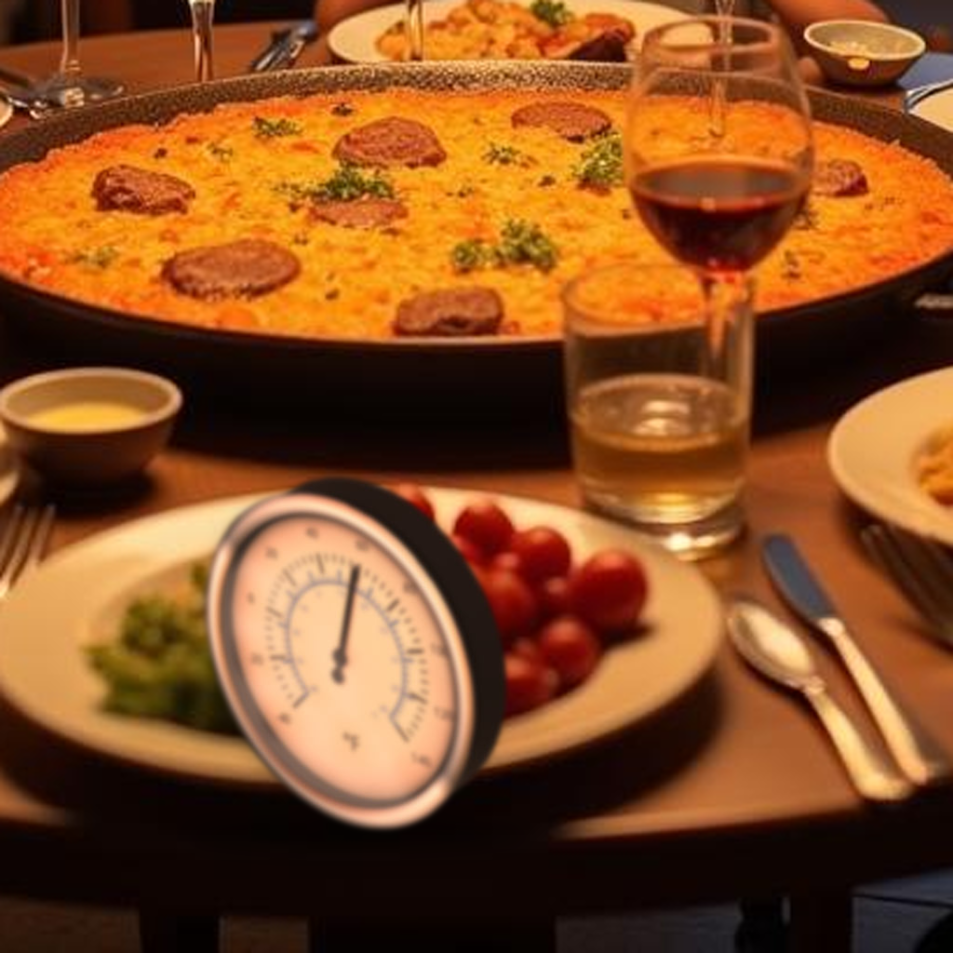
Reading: 60 °F
